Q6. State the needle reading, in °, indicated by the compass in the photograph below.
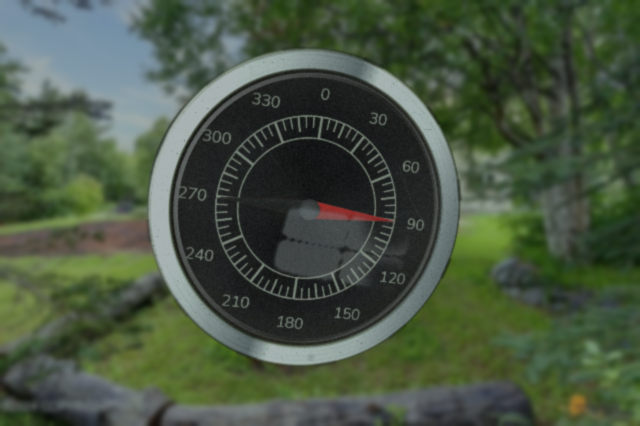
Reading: 90 °
